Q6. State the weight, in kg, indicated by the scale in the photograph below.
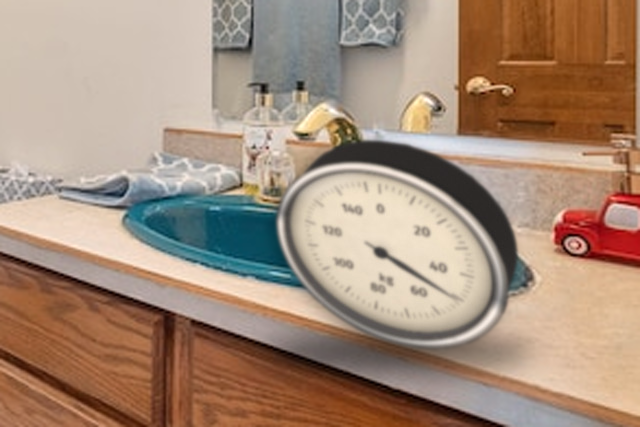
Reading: 50 kg
